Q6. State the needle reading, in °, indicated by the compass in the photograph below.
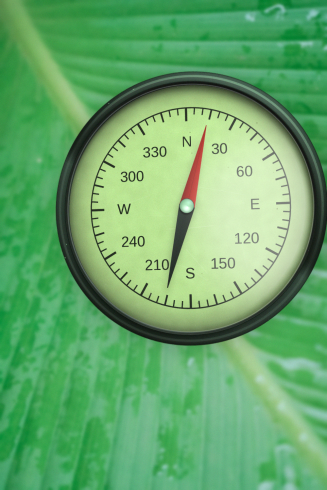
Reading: 15 °
